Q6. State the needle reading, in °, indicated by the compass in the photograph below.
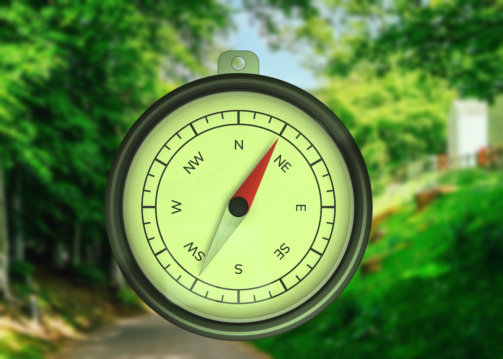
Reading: 30 °
